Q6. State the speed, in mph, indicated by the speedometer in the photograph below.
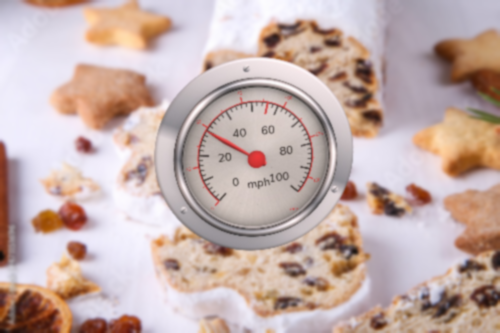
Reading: 30 mph
